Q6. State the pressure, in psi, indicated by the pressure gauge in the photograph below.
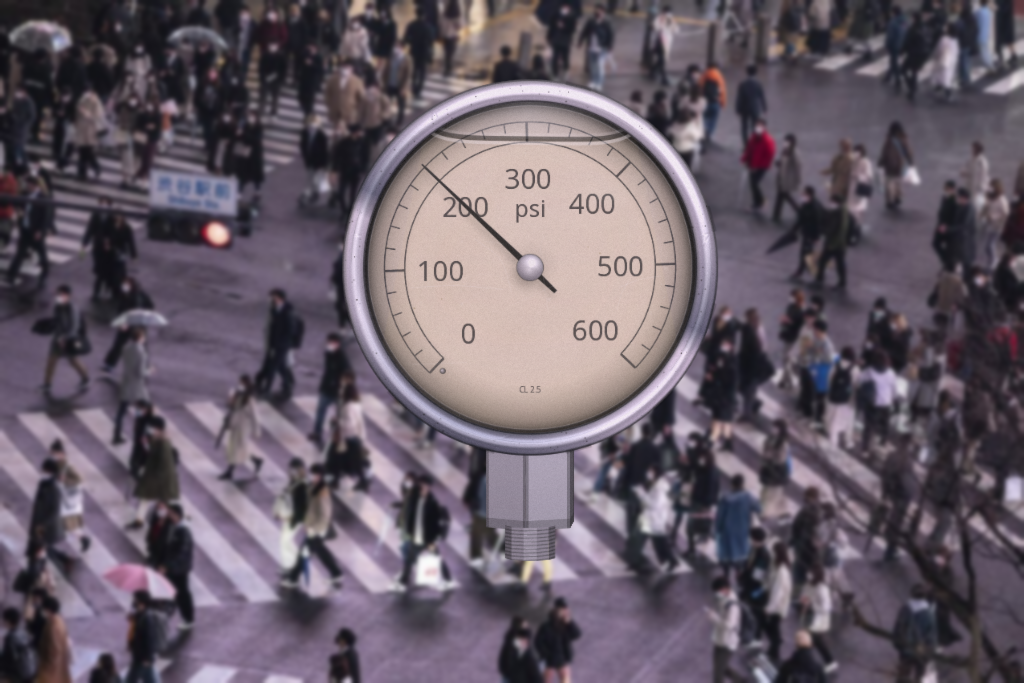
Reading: 200 psi
